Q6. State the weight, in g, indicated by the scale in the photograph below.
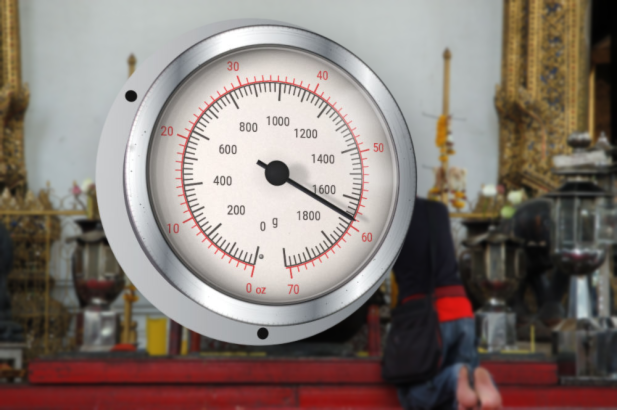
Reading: 1680 g
